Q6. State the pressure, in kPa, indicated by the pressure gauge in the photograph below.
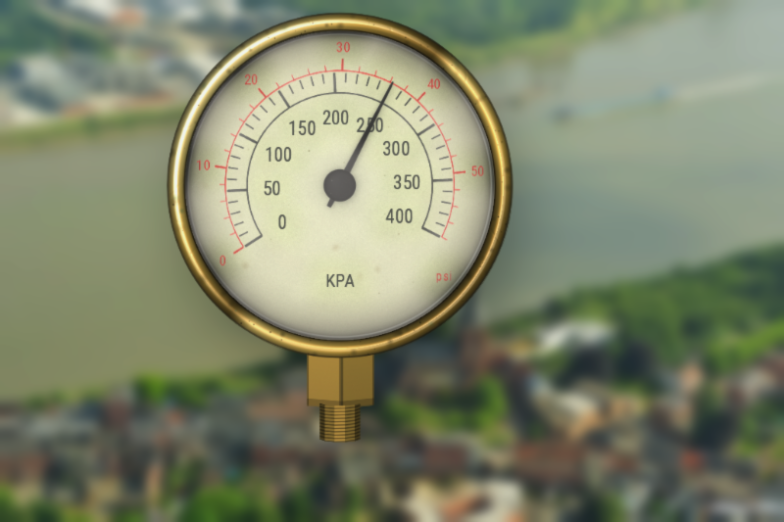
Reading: 250 kPa
